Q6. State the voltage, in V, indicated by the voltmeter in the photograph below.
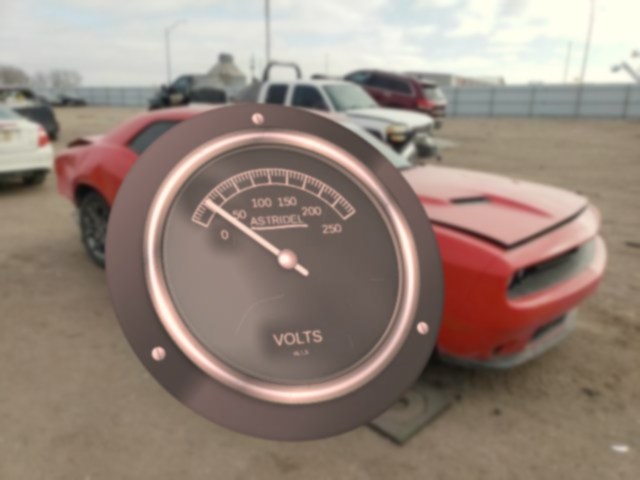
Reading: 25 V
